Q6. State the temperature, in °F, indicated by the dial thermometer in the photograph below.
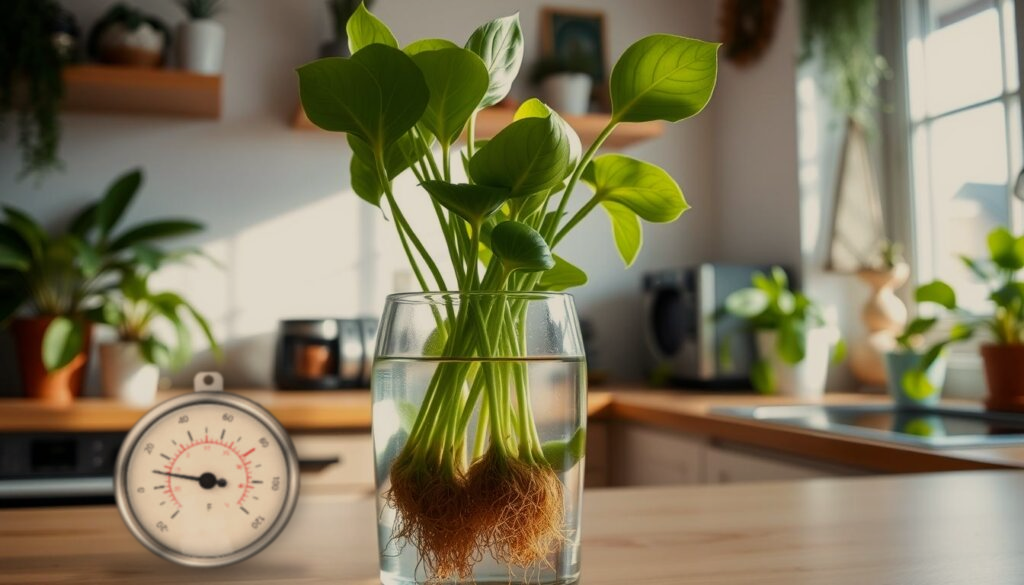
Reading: 10 °F
